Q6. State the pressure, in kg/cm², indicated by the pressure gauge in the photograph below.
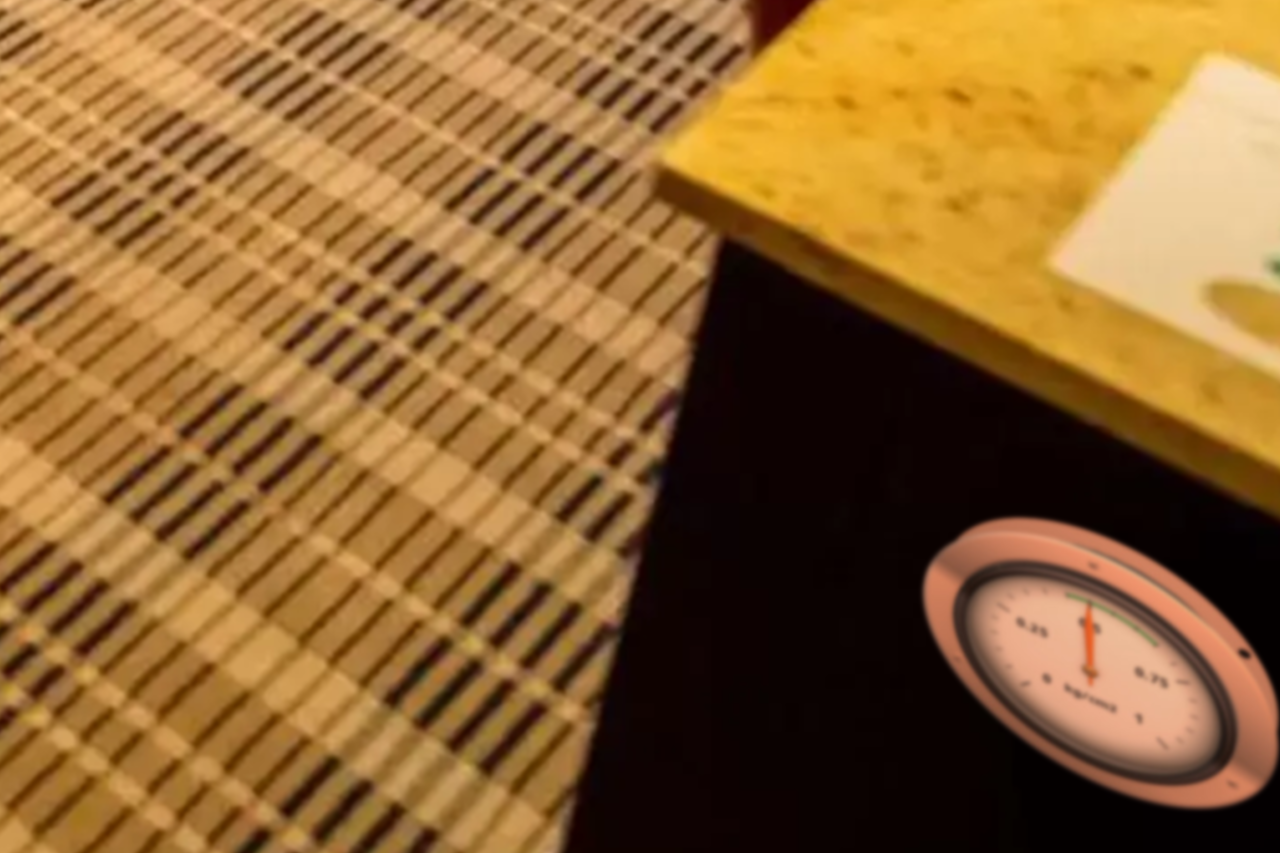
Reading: 0.5 kg/cm²
